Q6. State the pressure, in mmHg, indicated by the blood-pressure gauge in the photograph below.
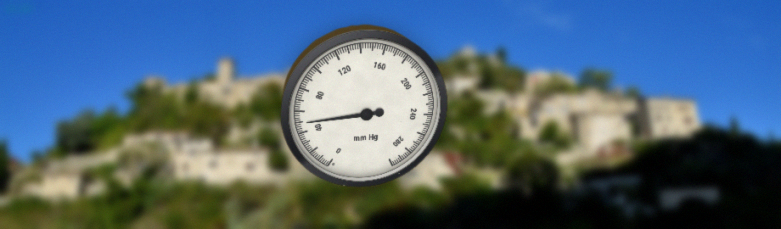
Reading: 50 mmHg
